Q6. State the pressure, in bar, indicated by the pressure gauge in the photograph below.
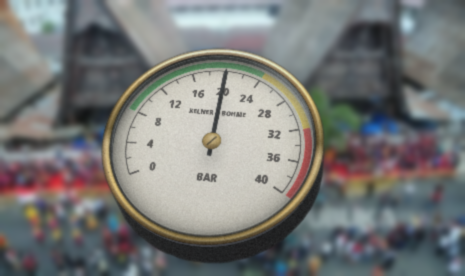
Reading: 20 bar
